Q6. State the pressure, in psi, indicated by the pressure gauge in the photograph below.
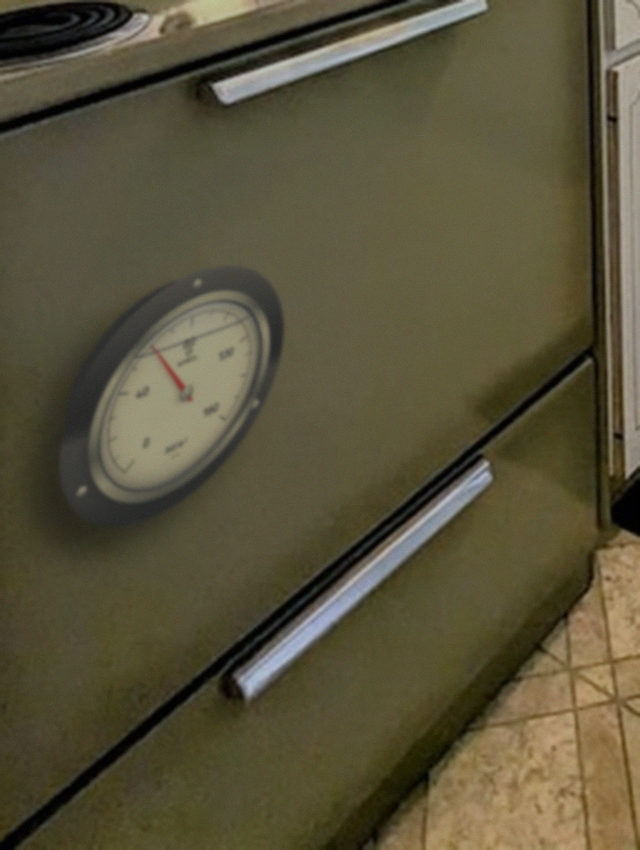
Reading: 60 psi
